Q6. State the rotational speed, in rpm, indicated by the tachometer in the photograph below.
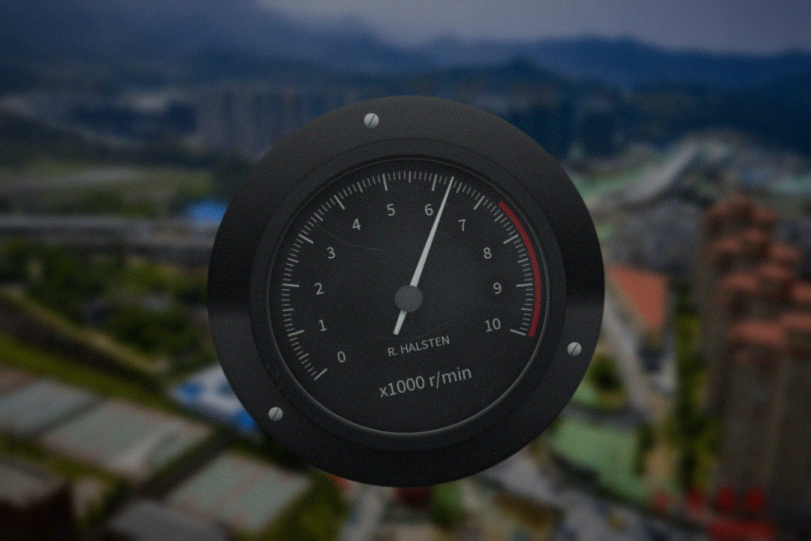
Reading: 6300 rpm
